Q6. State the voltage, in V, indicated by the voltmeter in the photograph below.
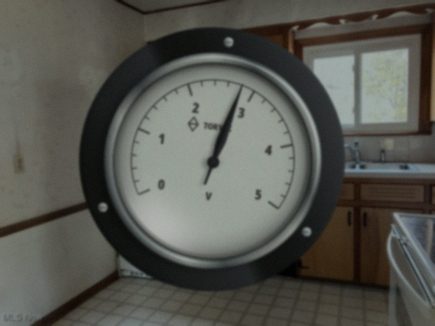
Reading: 2.8 V
